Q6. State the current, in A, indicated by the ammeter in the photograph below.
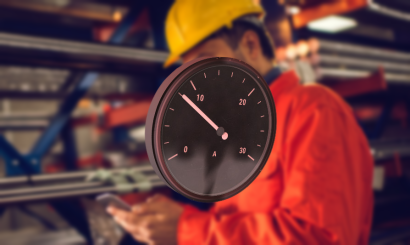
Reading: 8 A
